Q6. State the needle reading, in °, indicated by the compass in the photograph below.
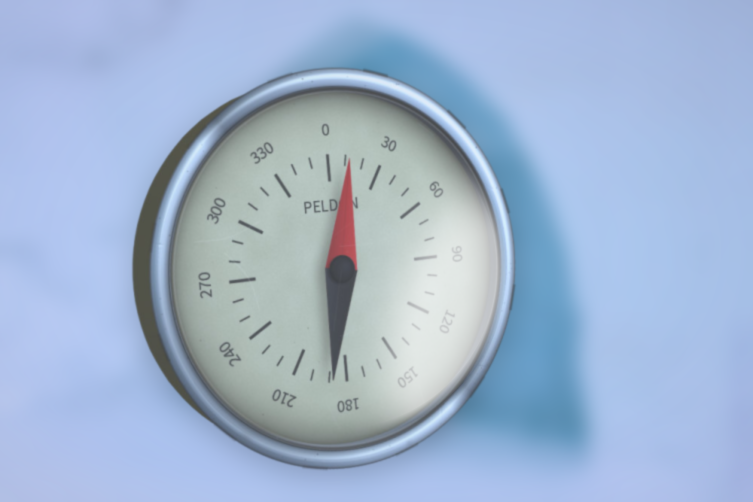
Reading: 10 °
